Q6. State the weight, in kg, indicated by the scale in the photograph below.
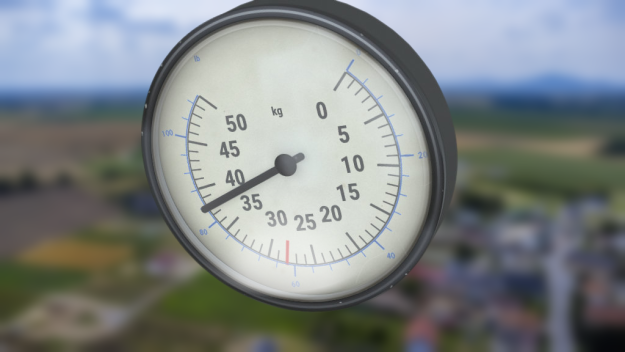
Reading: 38 kg
